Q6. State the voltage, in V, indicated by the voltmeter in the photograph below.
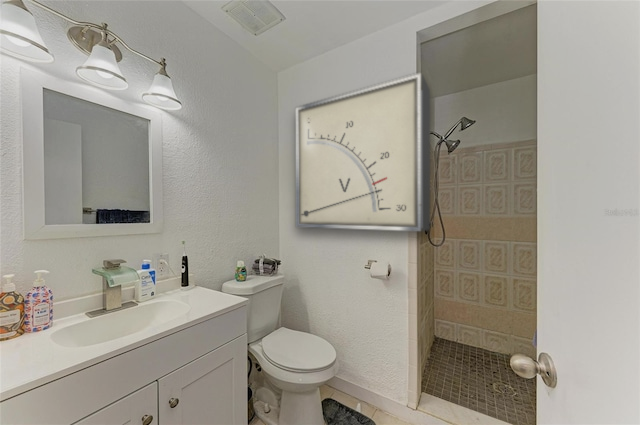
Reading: 26 V
